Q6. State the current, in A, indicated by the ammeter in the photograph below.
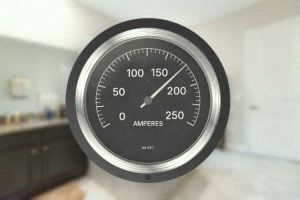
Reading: 175 A
